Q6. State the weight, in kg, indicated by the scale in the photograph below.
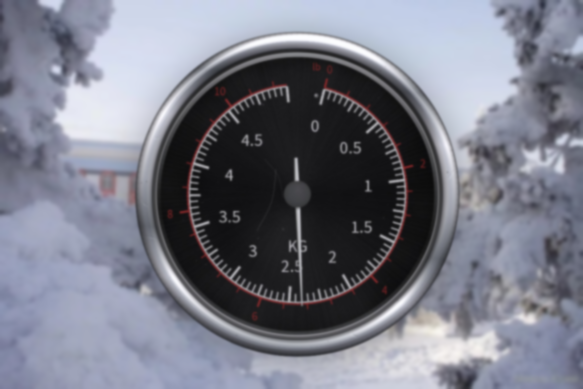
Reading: 2.4 kg
